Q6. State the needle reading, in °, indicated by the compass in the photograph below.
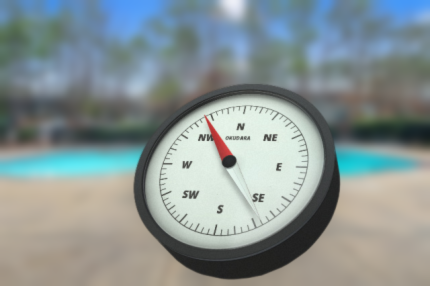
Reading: 325 °
